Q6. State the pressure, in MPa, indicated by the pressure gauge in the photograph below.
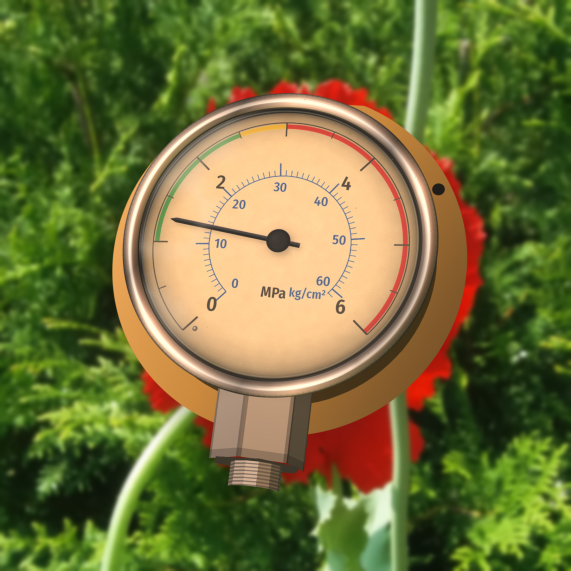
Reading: 1.25 MPa
